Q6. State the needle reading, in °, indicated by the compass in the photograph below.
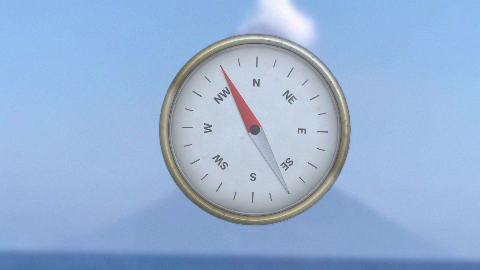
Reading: 330 °
